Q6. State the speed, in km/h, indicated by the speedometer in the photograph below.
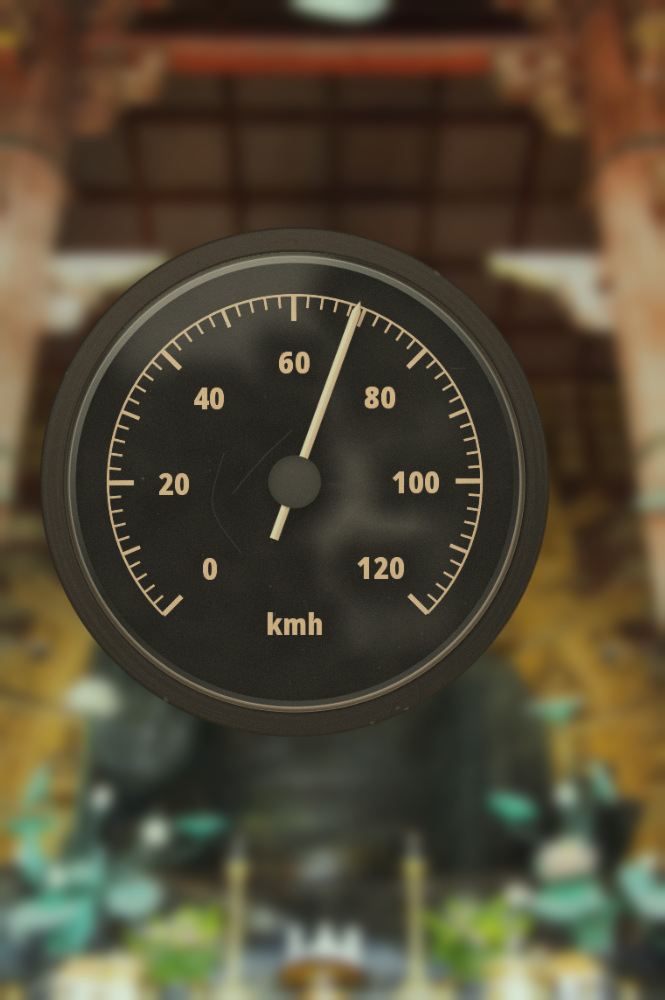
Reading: 69 km/h
